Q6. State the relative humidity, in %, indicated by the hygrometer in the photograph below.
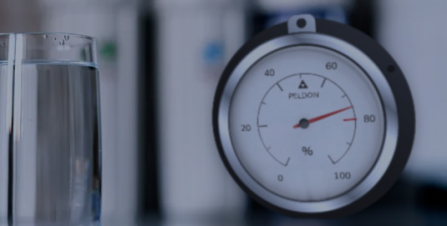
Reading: 75 %
